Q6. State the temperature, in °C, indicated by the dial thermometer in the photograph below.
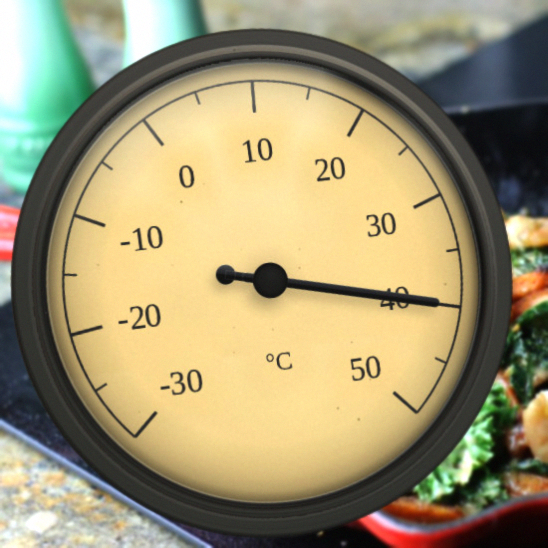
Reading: 40 °C
